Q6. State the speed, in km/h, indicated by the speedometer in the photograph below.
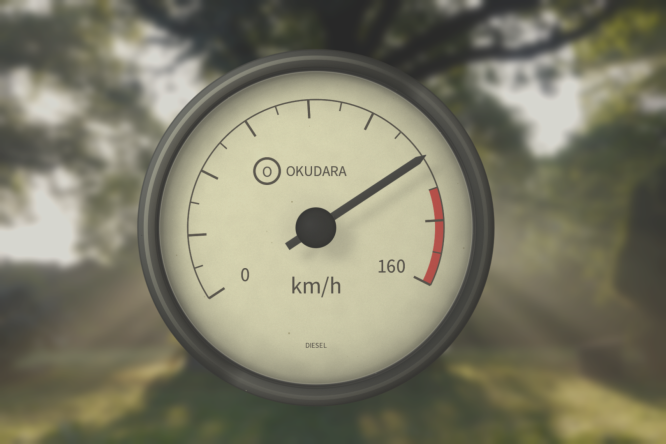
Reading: 120 km/h
